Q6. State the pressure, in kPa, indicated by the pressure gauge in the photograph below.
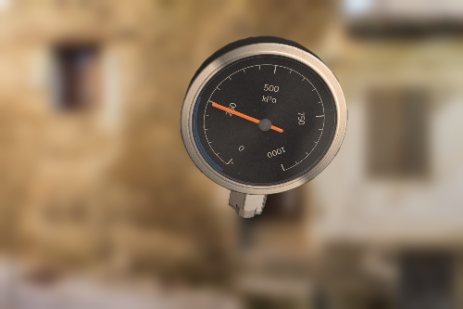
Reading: 250 kPa
